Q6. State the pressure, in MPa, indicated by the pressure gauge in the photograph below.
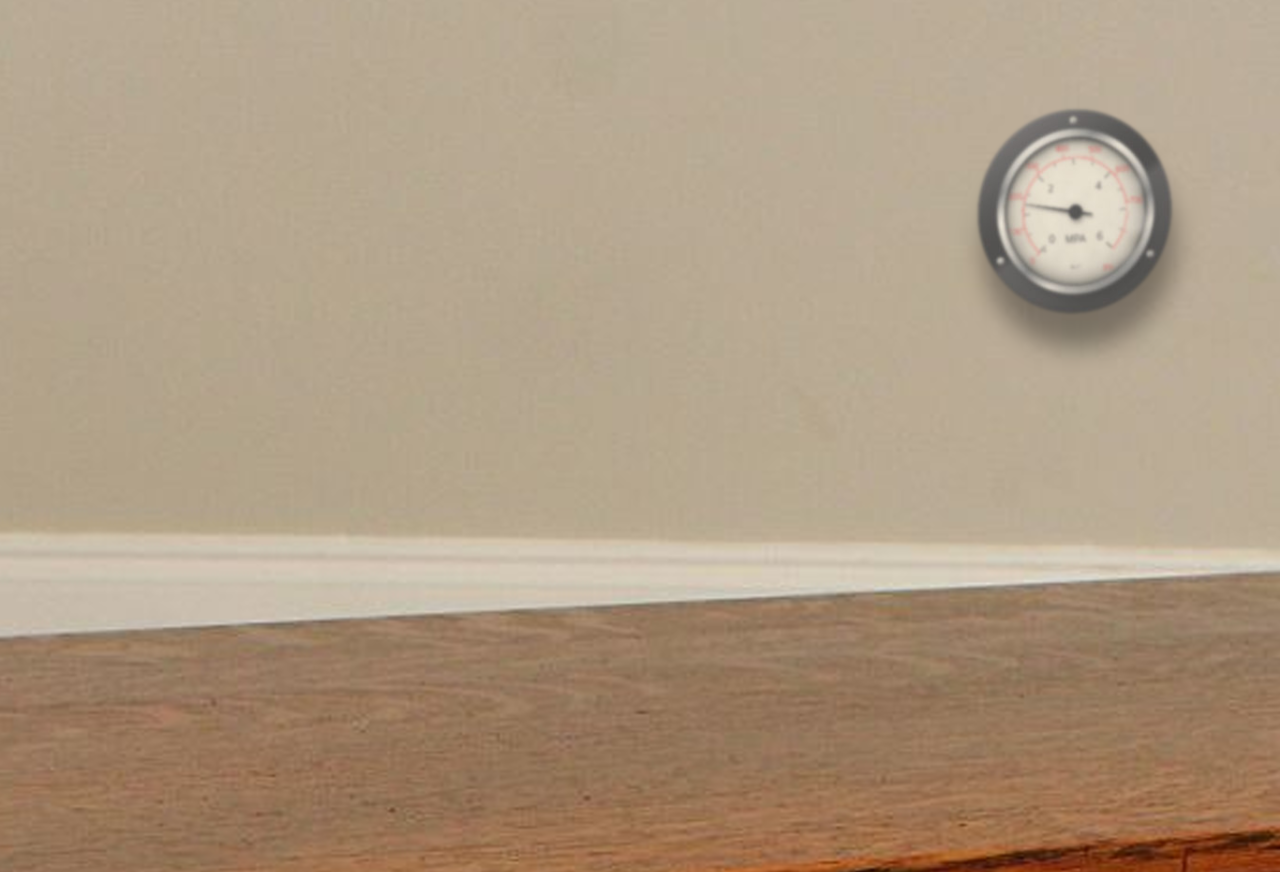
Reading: 1.25 MPa
